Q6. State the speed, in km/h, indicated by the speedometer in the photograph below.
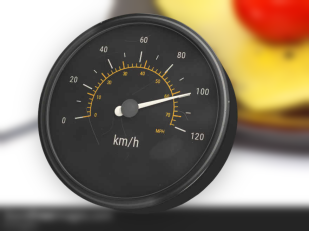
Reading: 100 km/h
